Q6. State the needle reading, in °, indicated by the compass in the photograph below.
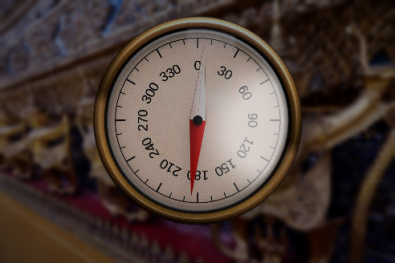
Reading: 185 °
